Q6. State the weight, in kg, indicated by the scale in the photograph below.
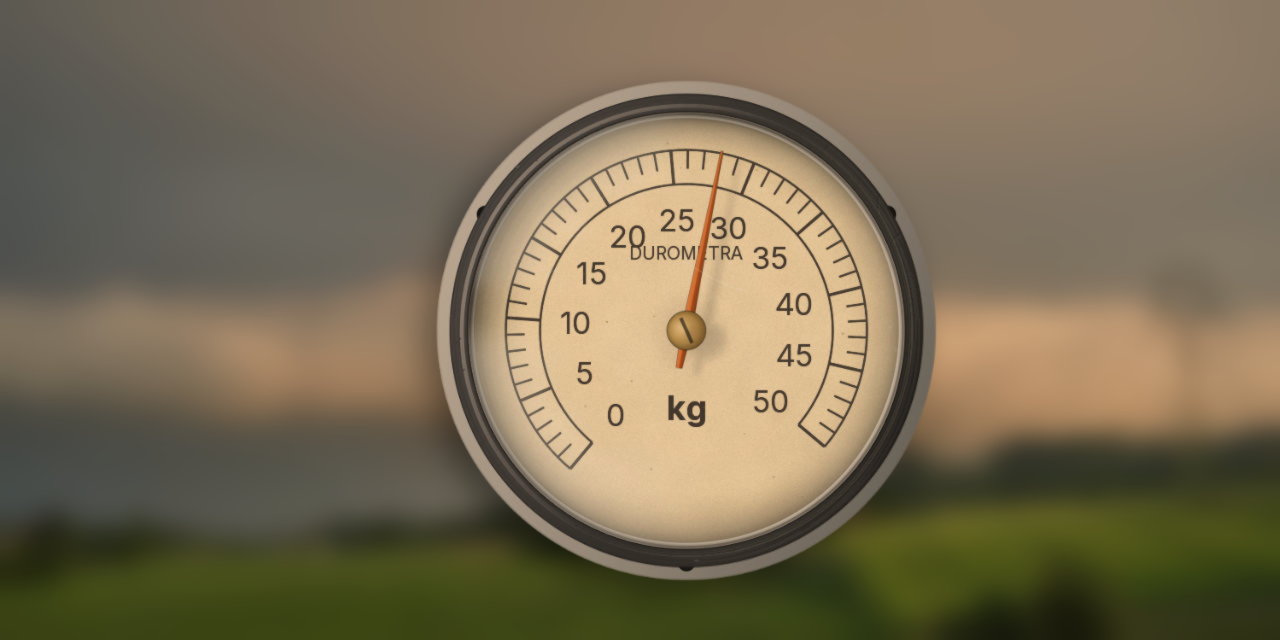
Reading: 28 kg
